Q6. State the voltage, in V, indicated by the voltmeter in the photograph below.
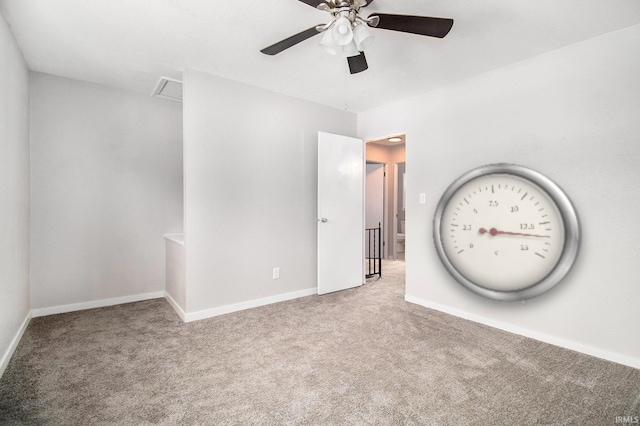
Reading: 13.5 V
